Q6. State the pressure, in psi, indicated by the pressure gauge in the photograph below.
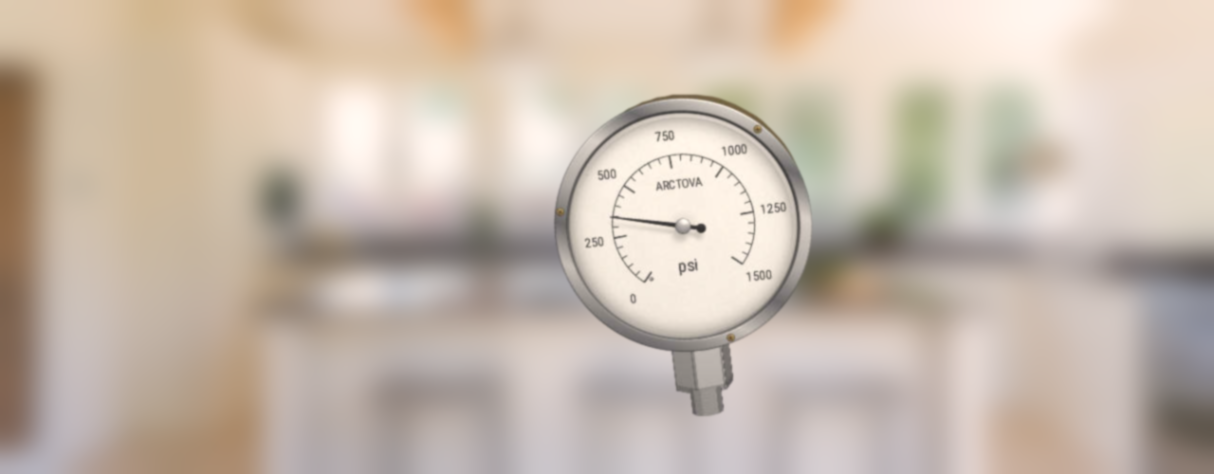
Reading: 350 psi
